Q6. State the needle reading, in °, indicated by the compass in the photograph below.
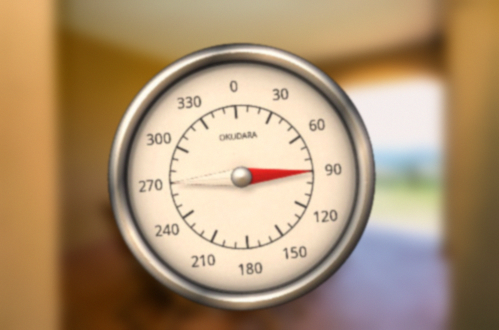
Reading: 90 °
